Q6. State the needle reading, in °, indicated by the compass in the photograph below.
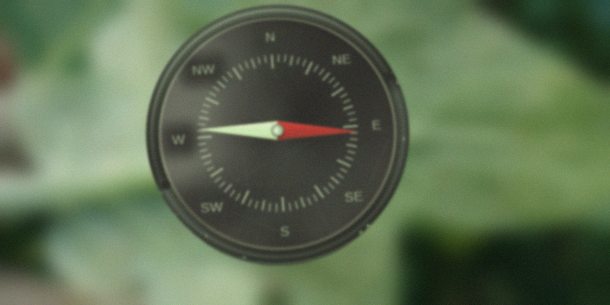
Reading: 95 °
